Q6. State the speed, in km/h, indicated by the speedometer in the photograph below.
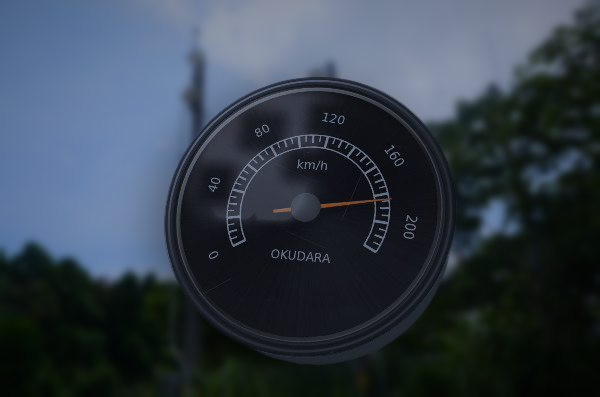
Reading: 185 km/h
